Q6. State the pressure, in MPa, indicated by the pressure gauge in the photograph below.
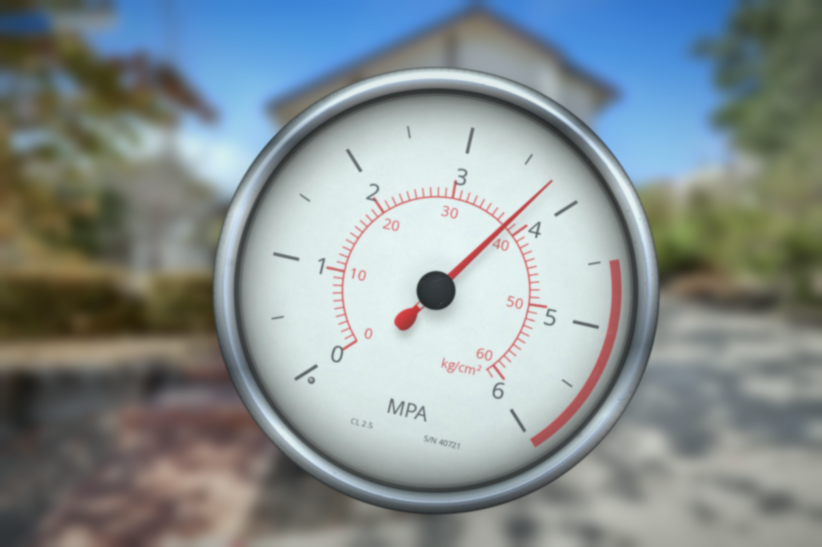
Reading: 3.75 MPa
